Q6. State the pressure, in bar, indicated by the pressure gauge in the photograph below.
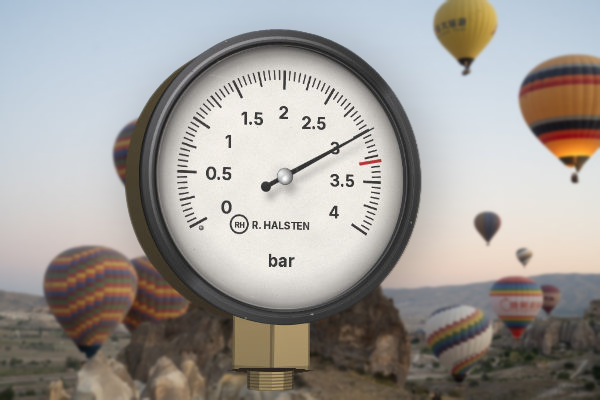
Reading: 3 bar
